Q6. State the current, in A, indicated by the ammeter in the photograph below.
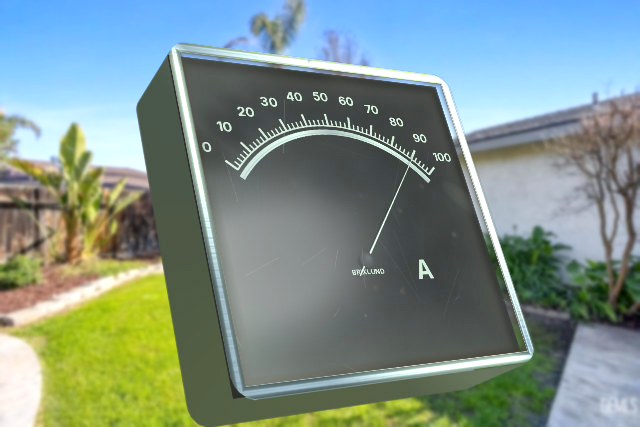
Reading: 90 A
